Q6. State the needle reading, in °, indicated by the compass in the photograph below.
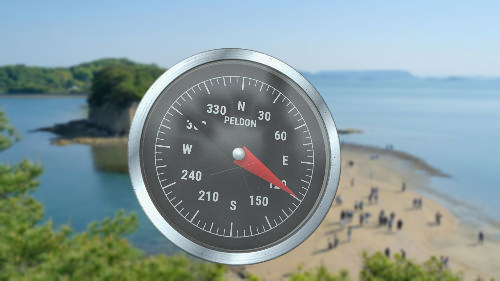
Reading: 120 °
